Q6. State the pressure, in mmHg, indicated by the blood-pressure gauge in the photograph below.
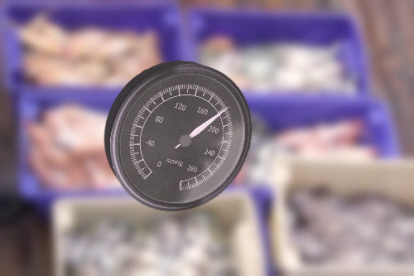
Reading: 180 mmHg
